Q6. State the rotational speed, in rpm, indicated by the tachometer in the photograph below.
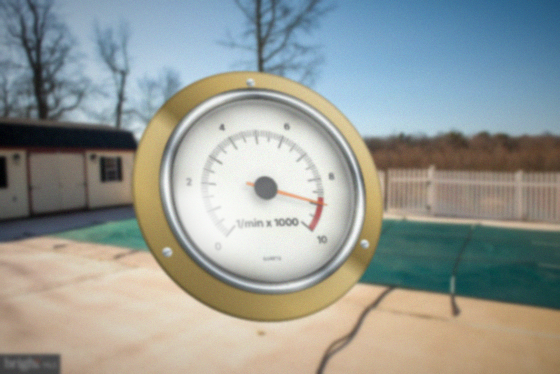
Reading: 9000 rpm
